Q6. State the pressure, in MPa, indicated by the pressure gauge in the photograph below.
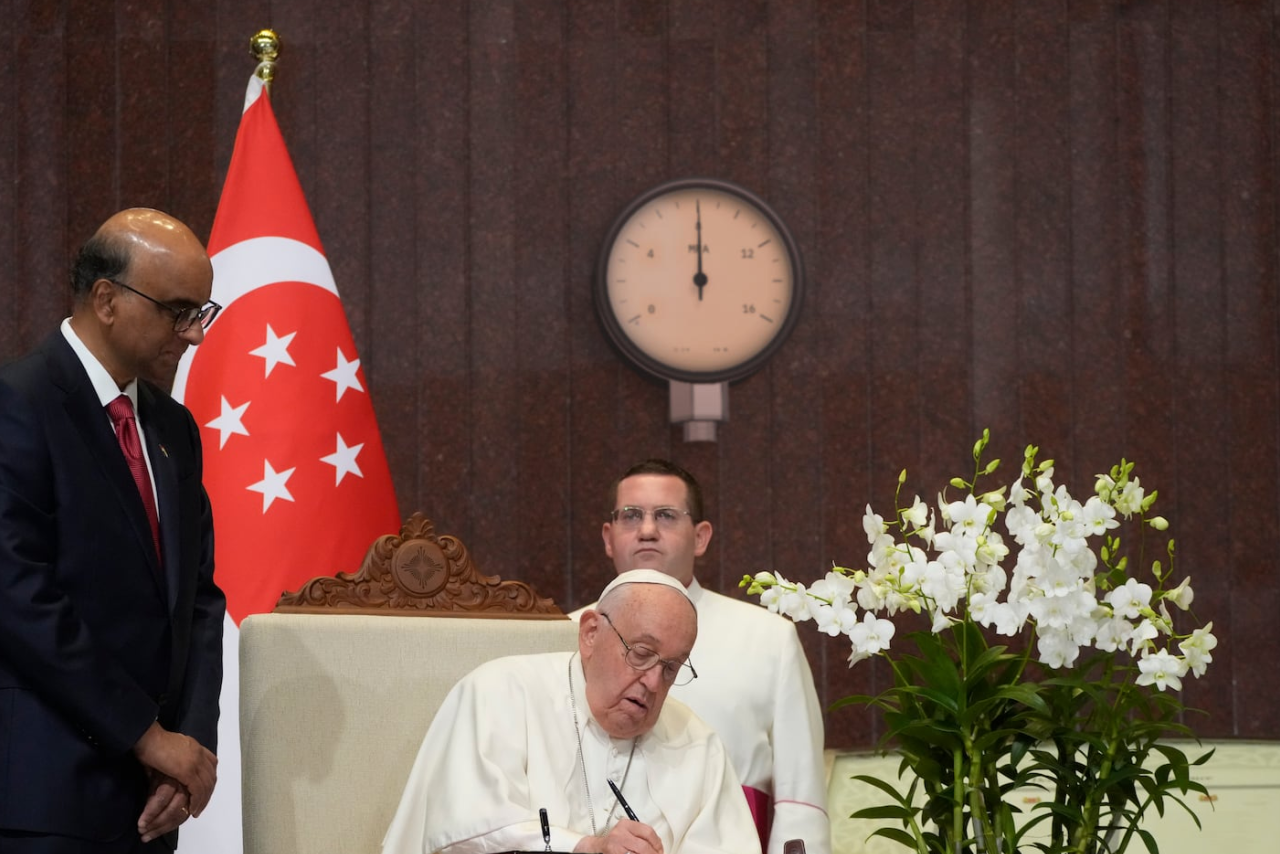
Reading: 8 MPa
